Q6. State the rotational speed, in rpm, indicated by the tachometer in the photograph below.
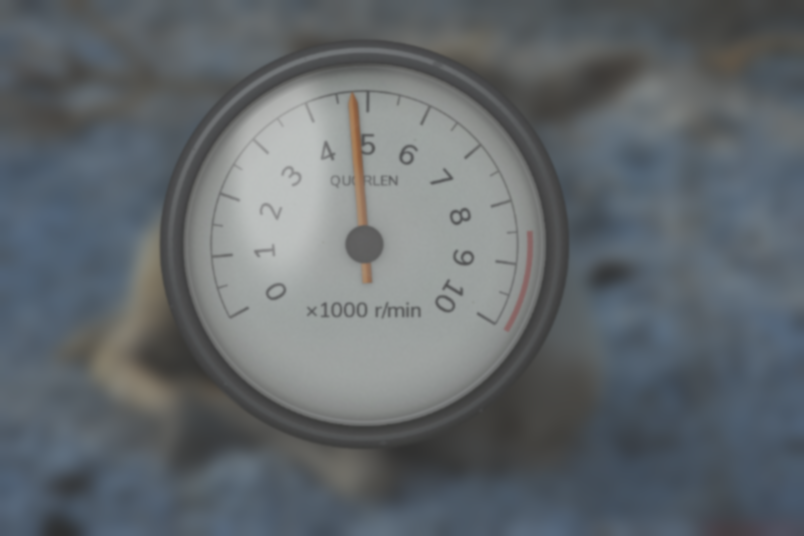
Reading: 4750 rpm
